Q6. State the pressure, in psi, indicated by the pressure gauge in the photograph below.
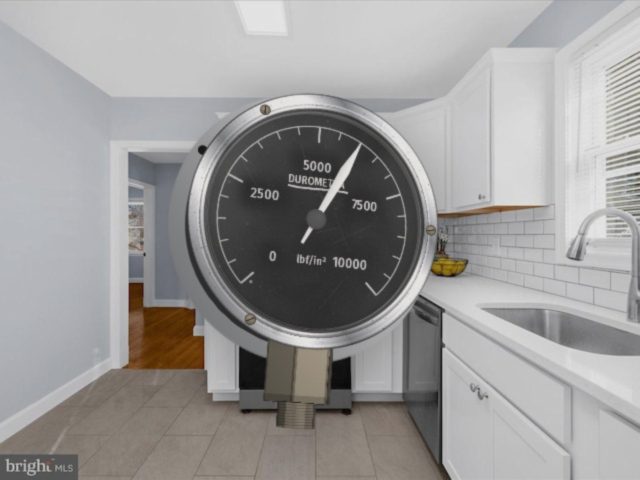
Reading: 6000 psi
